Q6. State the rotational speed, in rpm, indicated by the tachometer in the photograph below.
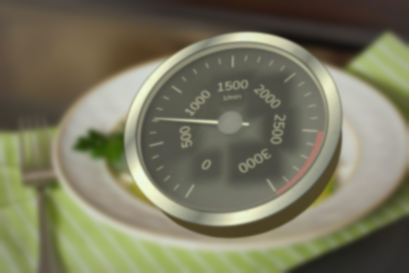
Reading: 700 rpm
